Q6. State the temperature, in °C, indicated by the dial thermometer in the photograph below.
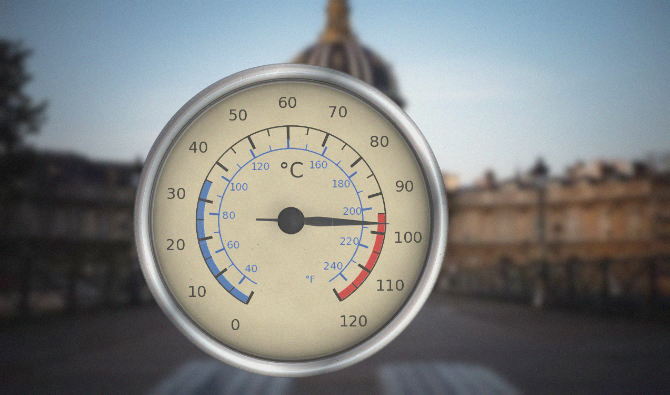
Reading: 97.5 °C
